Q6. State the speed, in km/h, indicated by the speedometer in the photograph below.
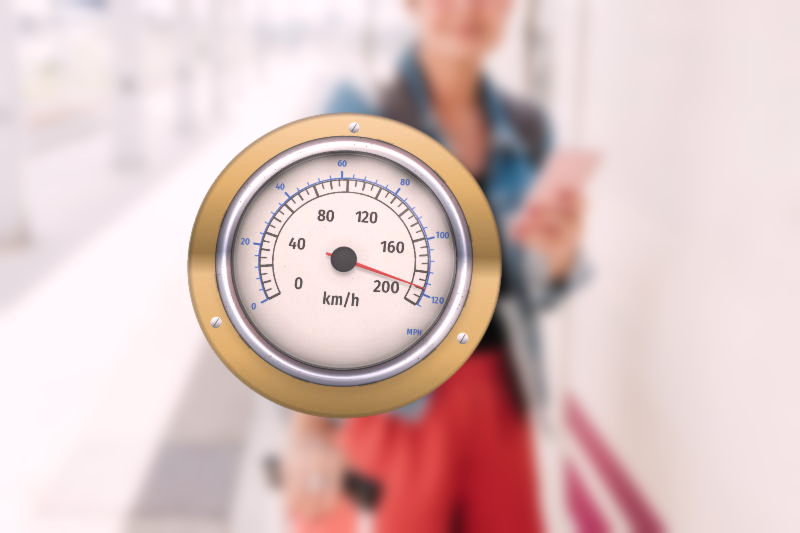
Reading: 190 km/h
